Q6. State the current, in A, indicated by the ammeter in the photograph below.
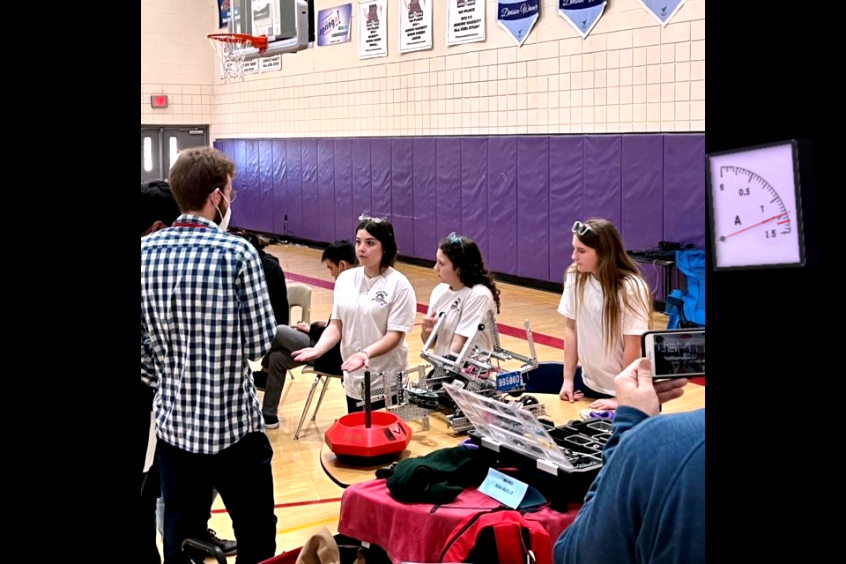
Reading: 1.25 A
